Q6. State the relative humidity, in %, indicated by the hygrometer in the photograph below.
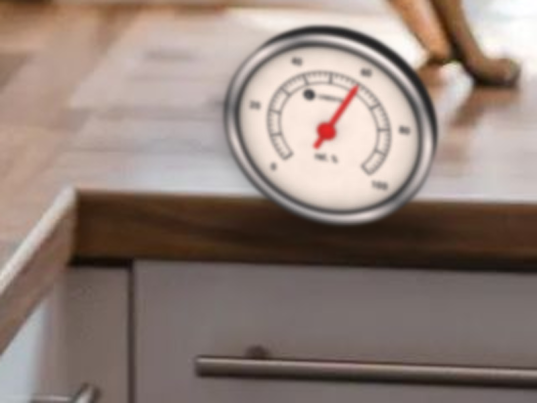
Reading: 60 %
